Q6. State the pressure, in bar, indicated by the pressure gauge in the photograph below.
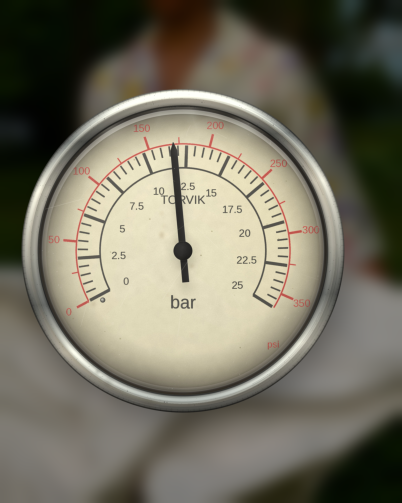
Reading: 11.75 bar
